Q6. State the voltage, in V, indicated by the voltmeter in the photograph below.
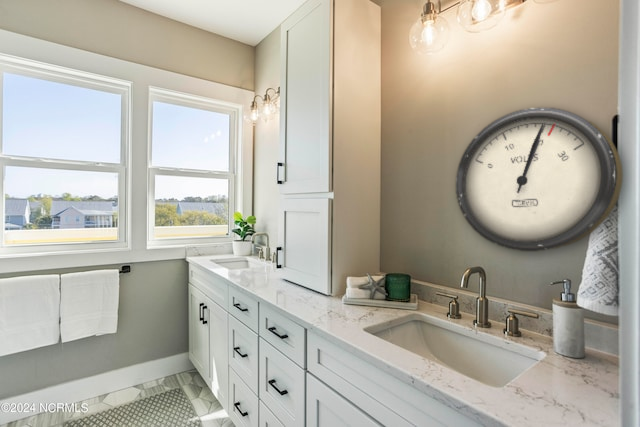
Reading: 20 V
